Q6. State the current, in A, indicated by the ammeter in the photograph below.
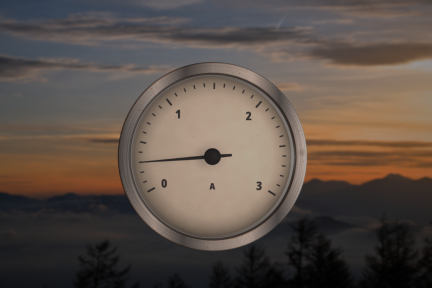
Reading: 0.3 A
